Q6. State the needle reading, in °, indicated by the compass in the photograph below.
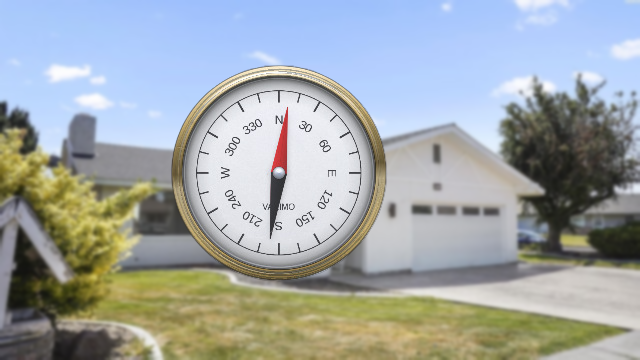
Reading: 7.5 °
